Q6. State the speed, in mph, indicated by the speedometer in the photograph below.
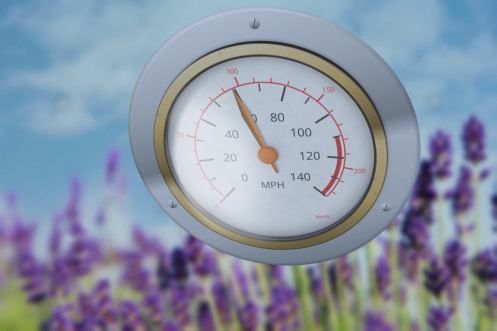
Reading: 60 mph
